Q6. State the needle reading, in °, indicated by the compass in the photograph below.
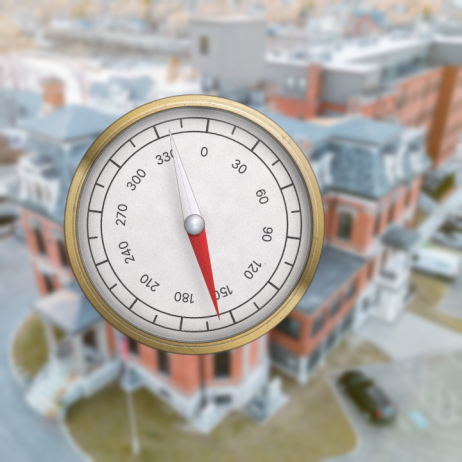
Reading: 157.5 °
